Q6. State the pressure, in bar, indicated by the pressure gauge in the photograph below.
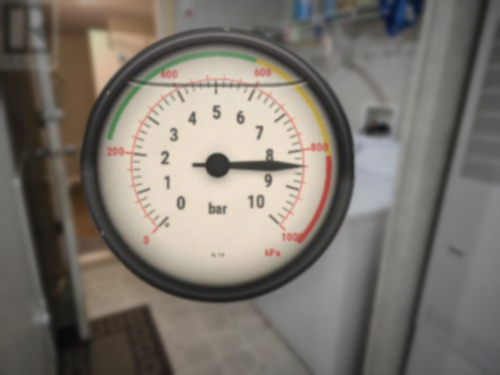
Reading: 8.4 bar
